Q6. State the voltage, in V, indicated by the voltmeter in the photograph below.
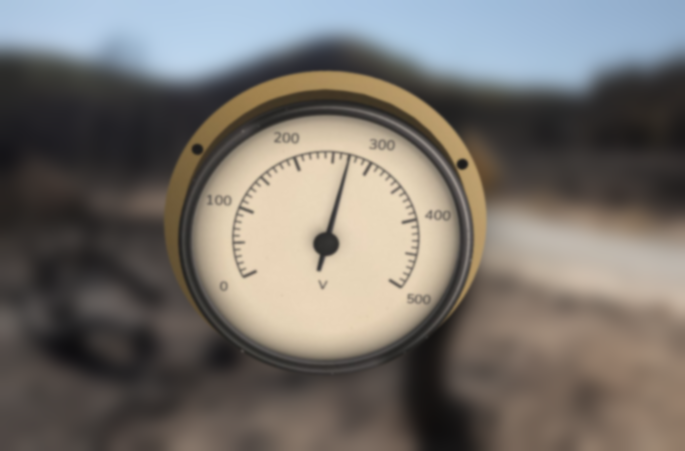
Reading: 270 V
